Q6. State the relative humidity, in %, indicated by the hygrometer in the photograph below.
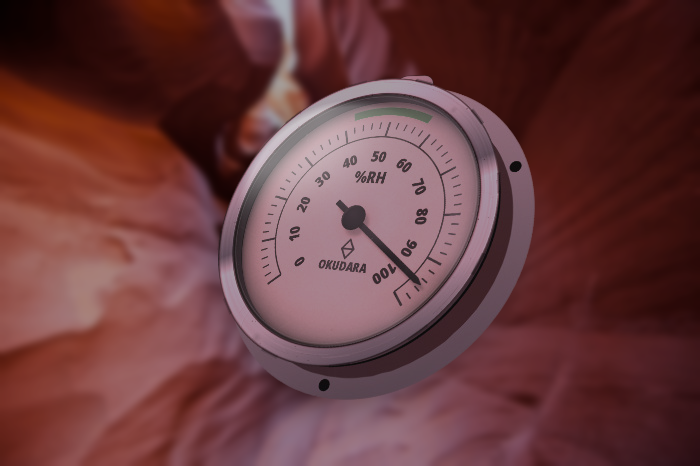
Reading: 95 %
